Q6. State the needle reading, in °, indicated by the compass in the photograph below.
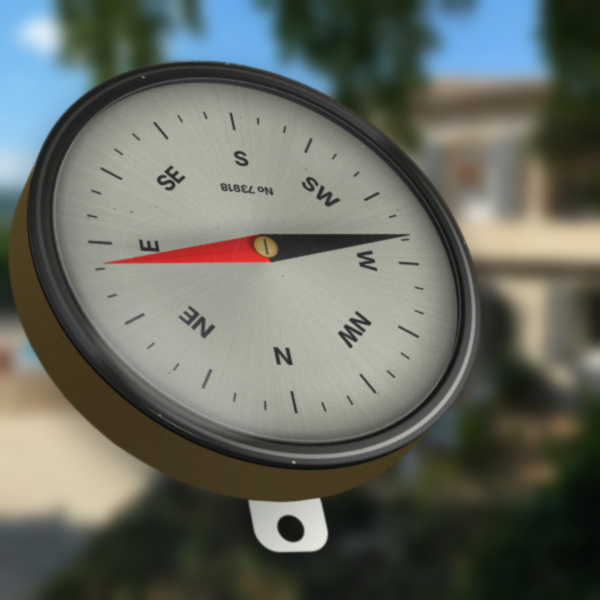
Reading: 80 °
